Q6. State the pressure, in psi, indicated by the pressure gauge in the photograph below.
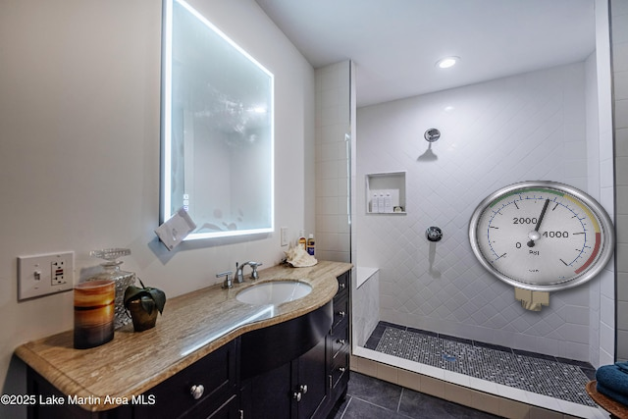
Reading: 2750 psi
